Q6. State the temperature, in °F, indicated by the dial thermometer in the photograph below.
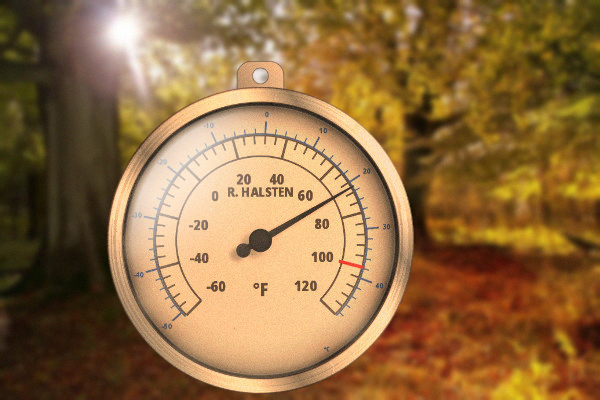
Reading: 70 °F
